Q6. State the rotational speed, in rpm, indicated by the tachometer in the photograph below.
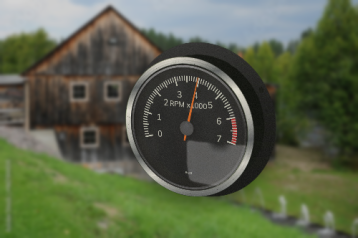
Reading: 4000 rpm
